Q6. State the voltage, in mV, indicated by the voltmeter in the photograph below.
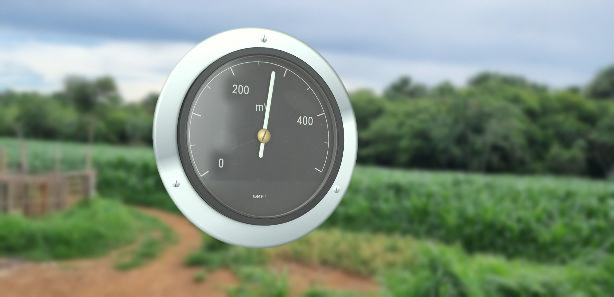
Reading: 275 mV
